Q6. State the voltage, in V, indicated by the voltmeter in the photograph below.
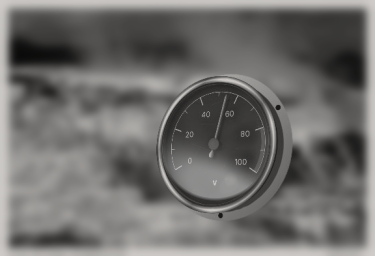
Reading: 55 V
